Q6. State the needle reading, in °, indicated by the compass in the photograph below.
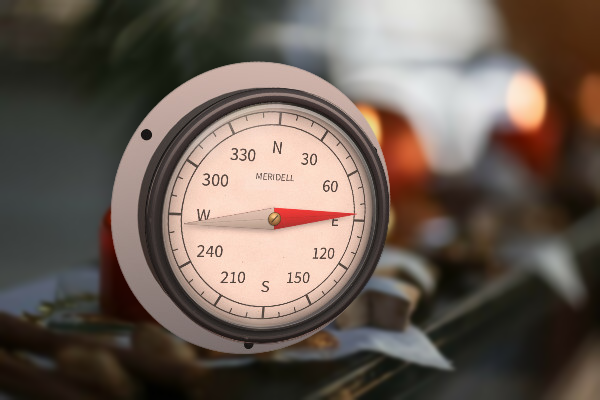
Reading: 85 °
